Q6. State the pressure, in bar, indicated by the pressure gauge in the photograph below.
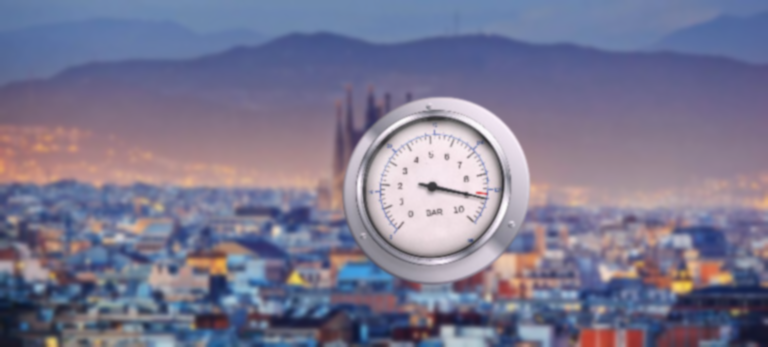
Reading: 9 bar
